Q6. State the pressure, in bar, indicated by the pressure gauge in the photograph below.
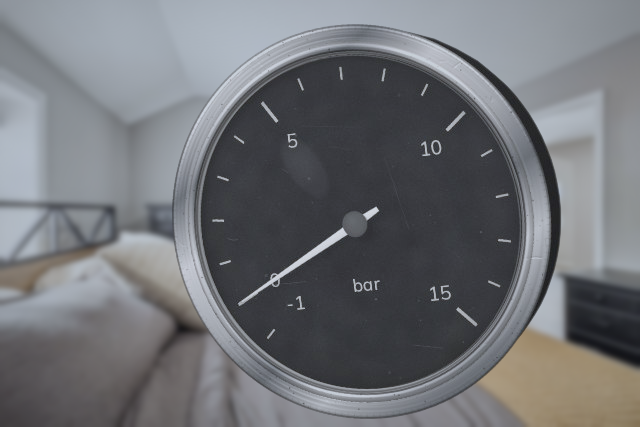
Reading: 0 bar
